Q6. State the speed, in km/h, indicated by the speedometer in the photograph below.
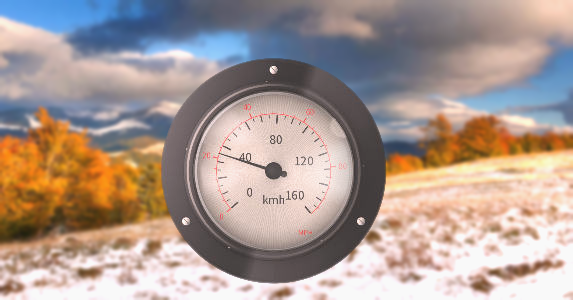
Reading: 35 km/h
